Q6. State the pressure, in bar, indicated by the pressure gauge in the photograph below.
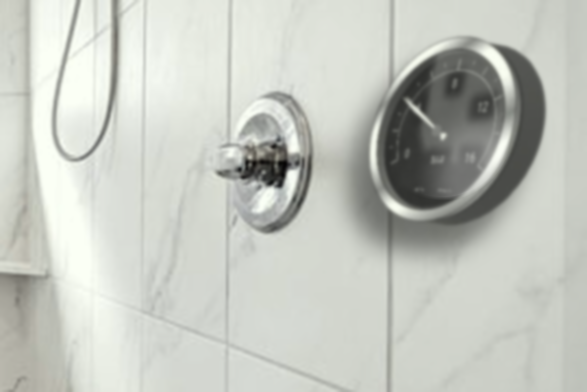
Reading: 4 bar
